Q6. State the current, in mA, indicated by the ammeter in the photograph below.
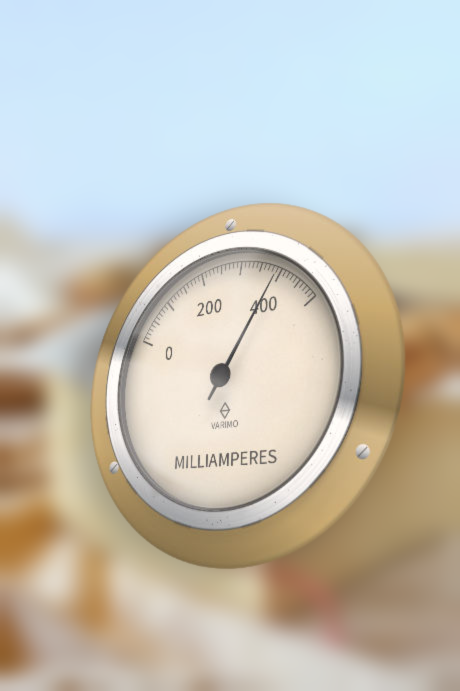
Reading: 400 mA
